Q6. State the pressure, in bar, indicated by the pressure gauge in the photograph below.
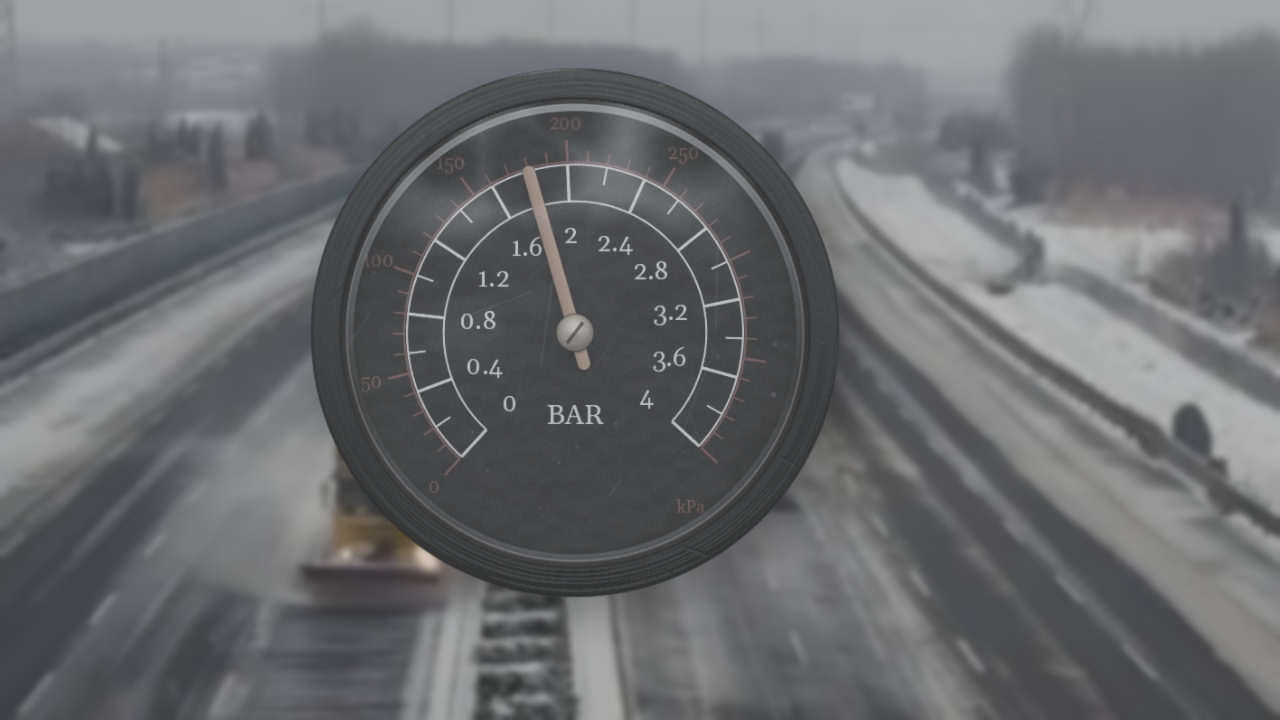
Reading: 1.8 bar
